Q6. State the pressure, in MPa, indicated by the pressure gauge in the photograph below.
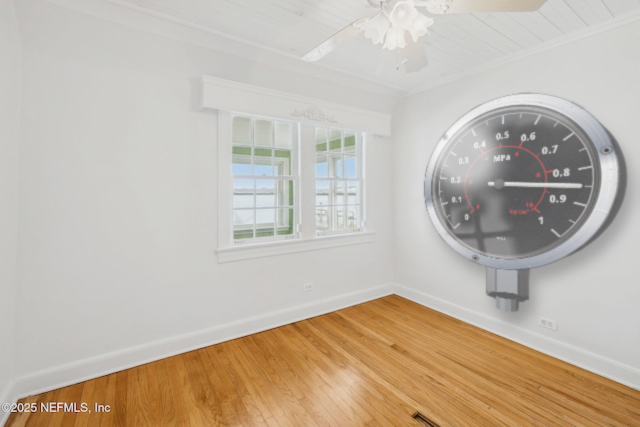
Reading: 0.85 MPa
